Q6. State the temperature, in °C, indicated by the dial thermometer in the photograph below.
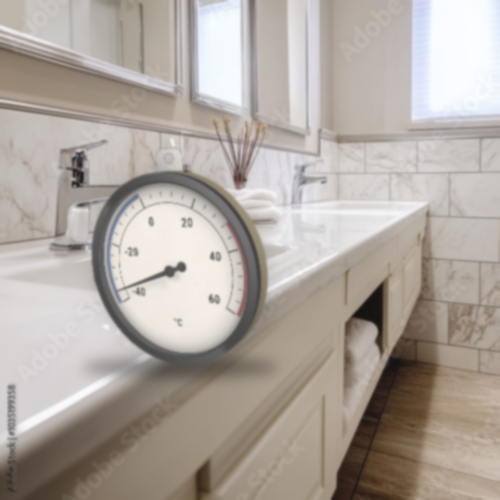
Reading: -36 °C
